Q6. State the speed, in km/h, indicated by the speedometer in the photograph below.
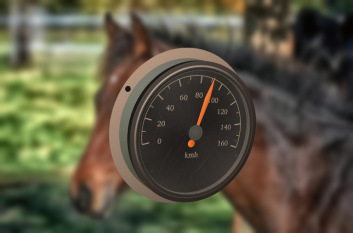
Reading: 90 km/h
